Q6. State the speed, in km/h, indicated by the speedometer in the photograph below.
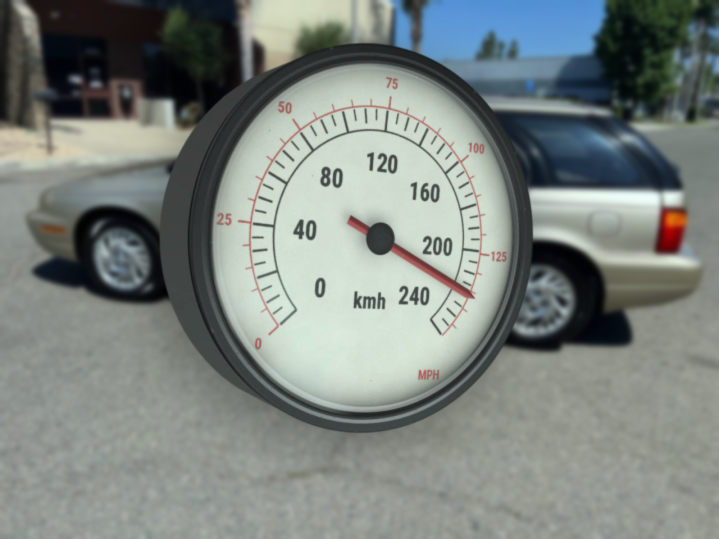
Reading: 220 km/h
